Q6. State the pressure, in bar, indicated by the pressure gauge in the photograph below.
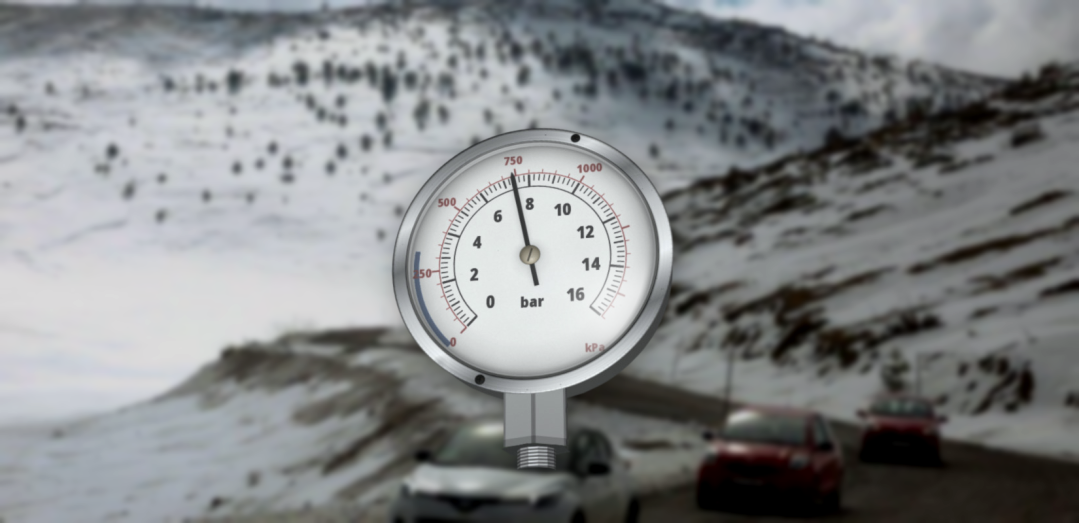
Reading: 7.4 bar
